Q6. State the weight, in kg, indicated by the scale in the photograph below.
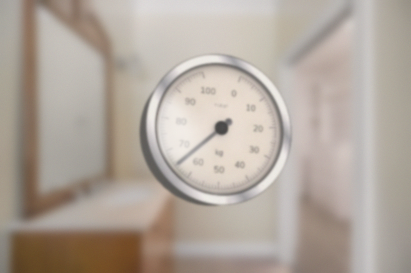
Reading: 65 kg
